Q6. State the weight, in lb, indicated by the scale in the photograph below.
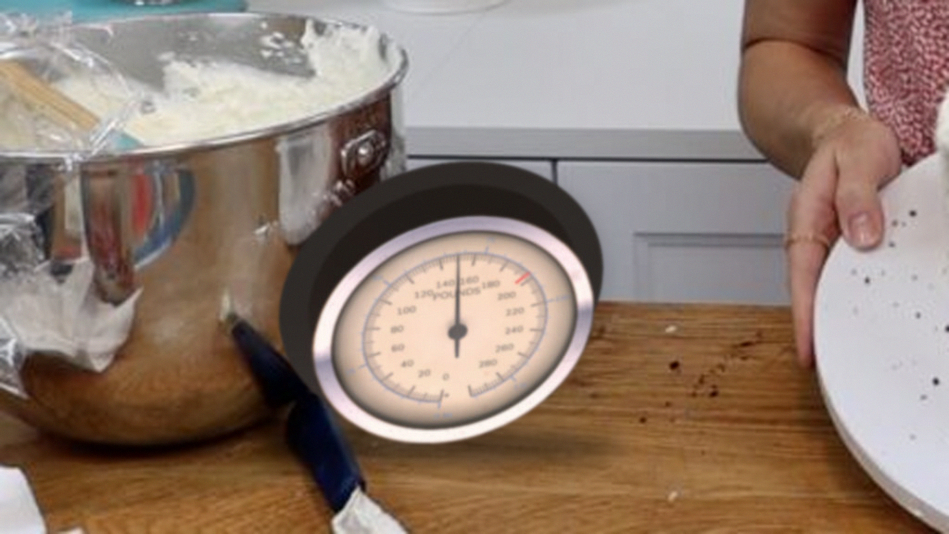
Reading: 150 lb
